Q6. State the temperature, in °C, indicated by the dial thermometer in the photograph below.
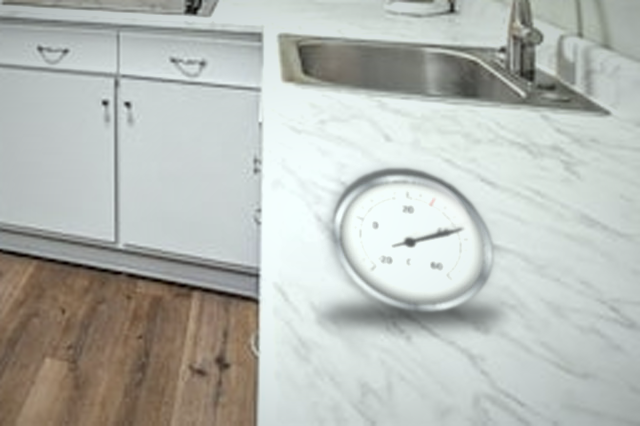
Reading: 40 °C
